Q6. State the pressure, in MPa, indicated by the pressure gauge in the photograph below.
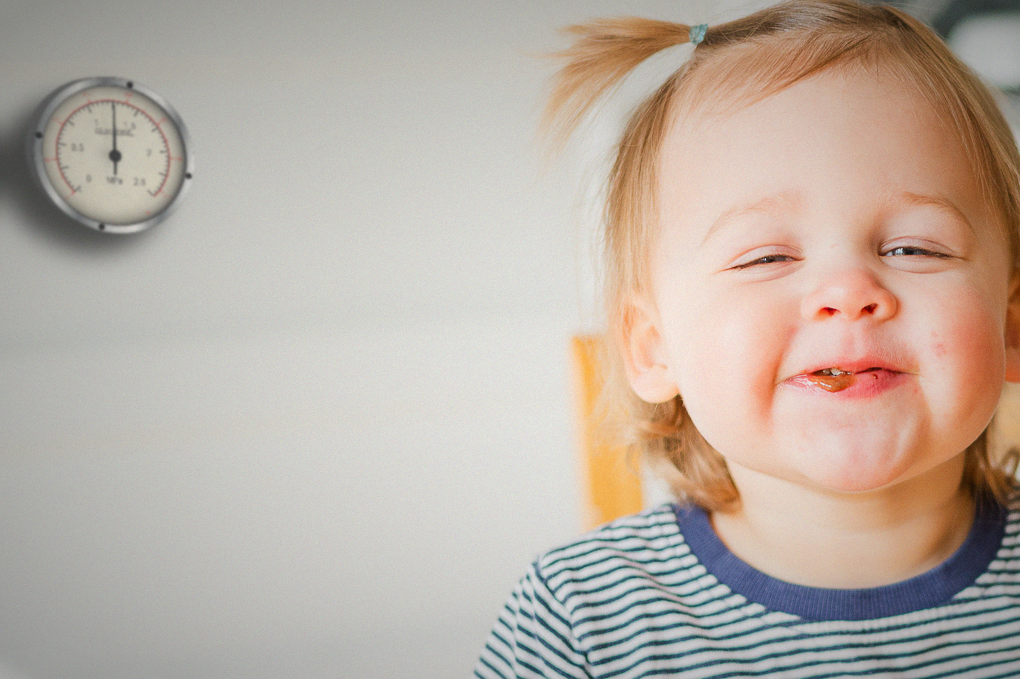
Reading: 1.25 MPa
